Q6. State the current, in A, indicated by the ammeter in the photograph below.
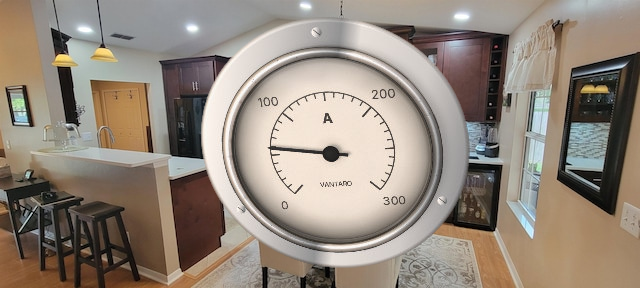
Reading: 60 A
